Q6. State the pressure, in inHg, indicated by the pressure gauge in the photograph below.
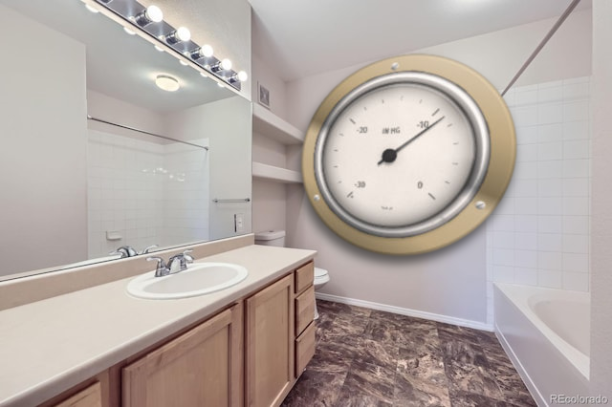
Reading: -9 inHg
